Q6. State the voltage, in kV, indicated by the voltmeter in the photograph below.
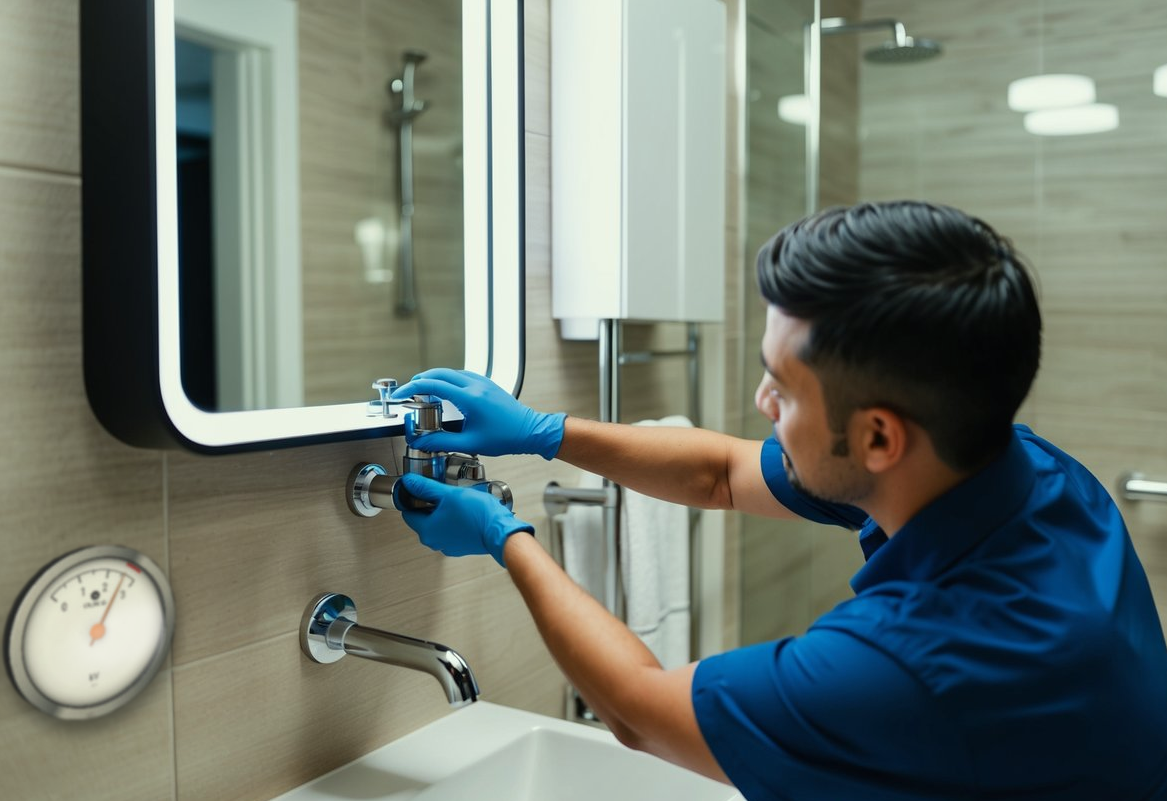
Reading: 2.5 kV
